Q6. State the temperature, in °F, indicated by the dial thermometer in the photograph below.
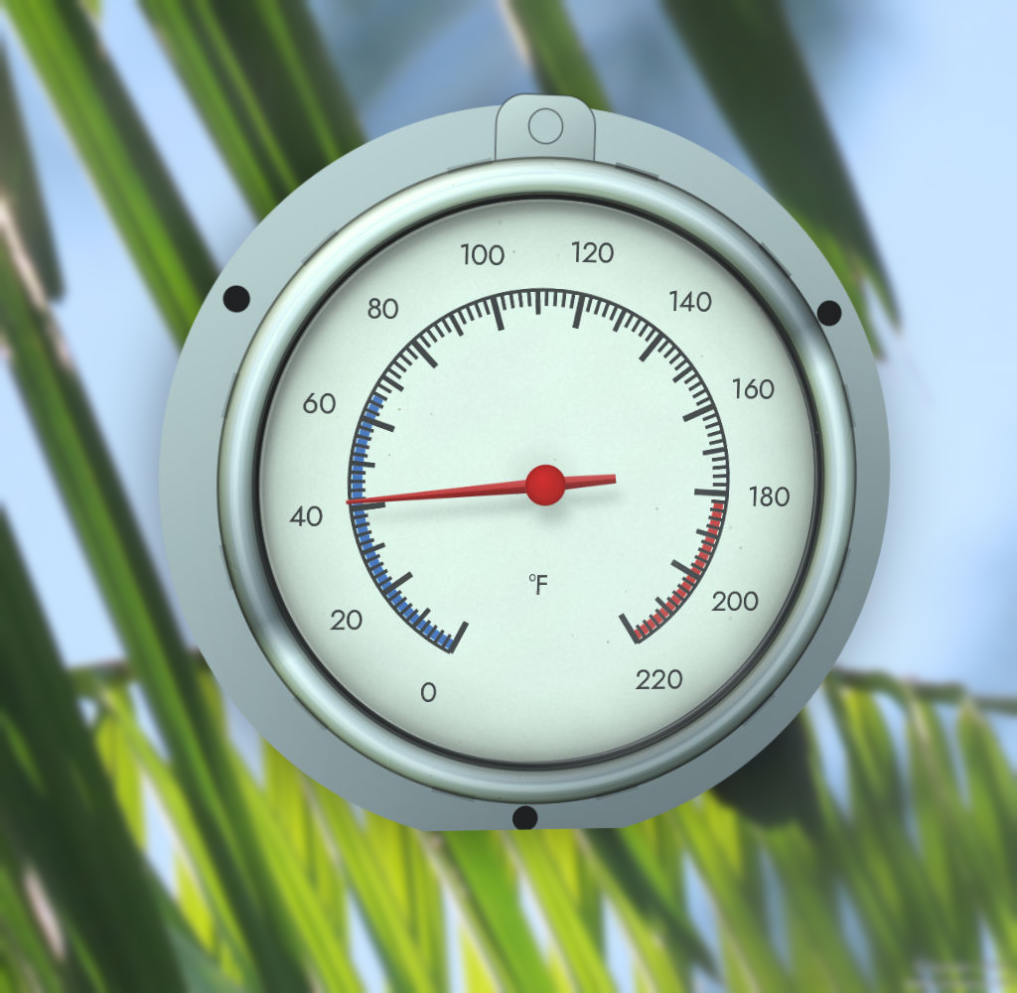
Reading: 42 °F
